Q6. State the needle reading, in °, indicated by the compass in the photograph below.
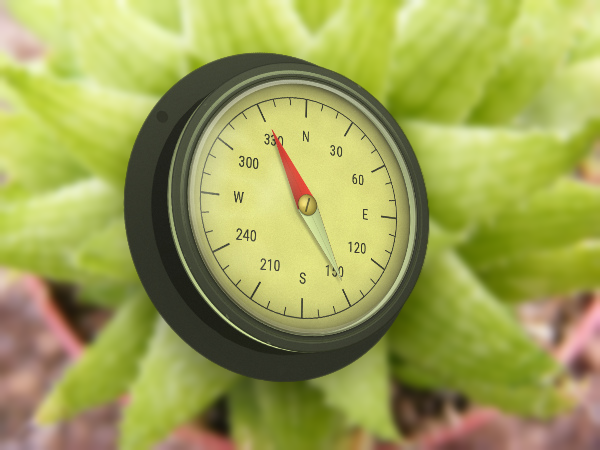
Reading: 330 °
